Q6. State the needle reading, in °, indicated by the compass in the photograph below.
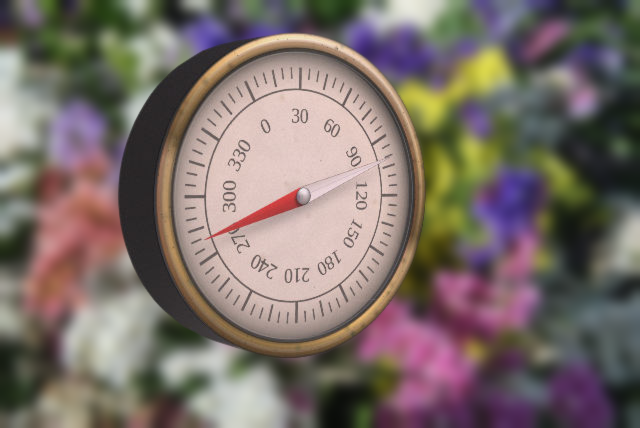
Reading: 280 °
